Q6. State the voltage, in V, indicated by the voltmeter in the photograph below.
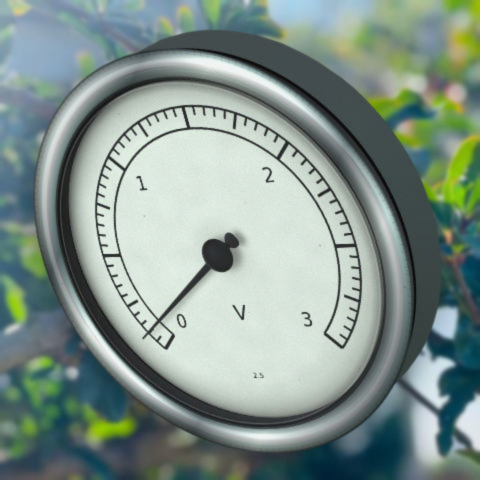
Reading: 0.1 V
